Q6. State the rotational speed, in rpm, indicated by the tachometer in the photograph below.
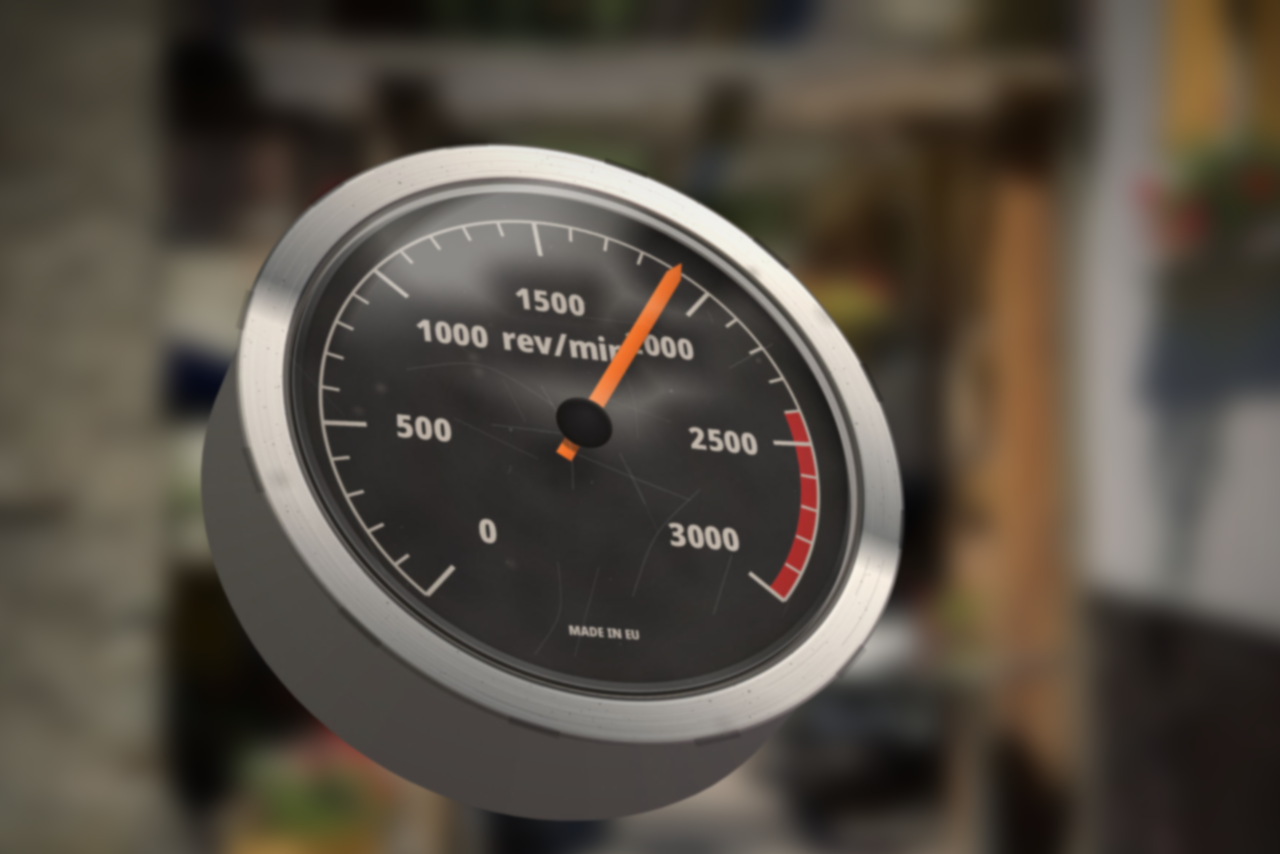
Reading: 1900 rpm
